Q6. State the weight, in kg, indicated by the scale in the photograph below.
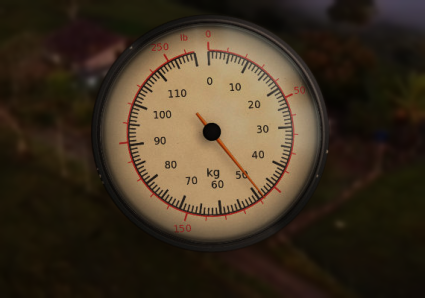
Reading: 49 kg
